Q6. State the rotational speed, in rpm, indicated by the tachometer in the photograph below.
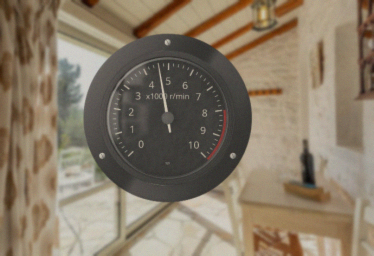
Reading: 4600 rpm
